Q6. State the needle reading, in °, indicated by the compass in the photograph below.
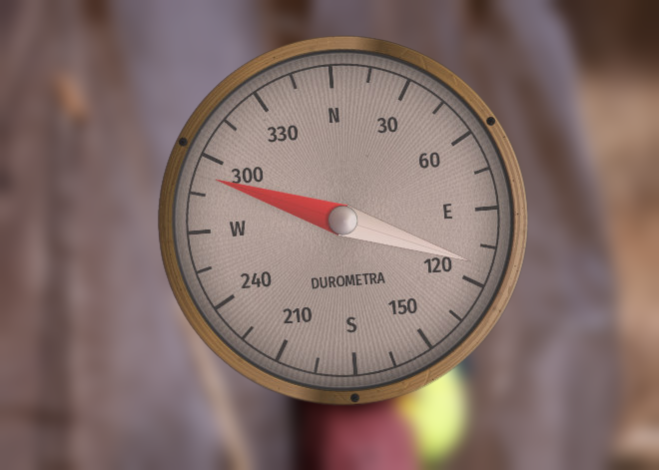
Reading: 292.5 °
